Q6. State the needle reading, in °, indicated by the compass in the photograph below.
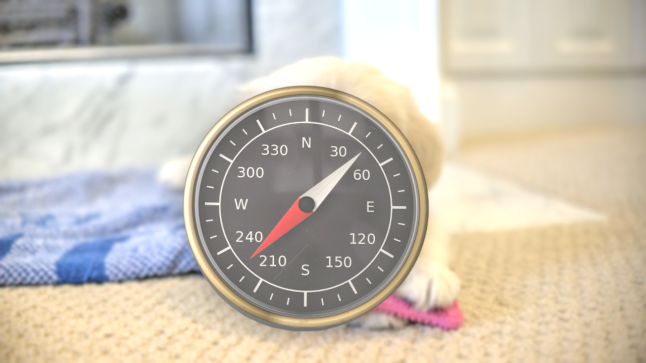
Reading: 225 °
